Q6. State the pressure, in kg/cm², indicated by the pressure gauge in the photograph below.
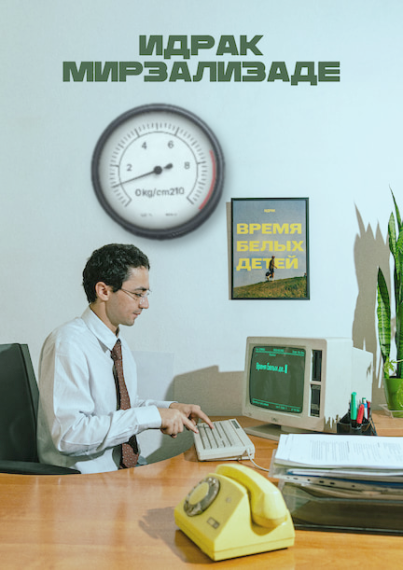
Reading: 1 kg/cm²
